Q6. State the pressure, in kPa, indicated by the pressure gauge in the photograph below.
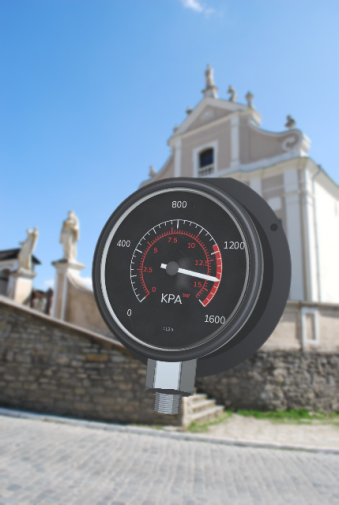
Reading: 1400 kPa
